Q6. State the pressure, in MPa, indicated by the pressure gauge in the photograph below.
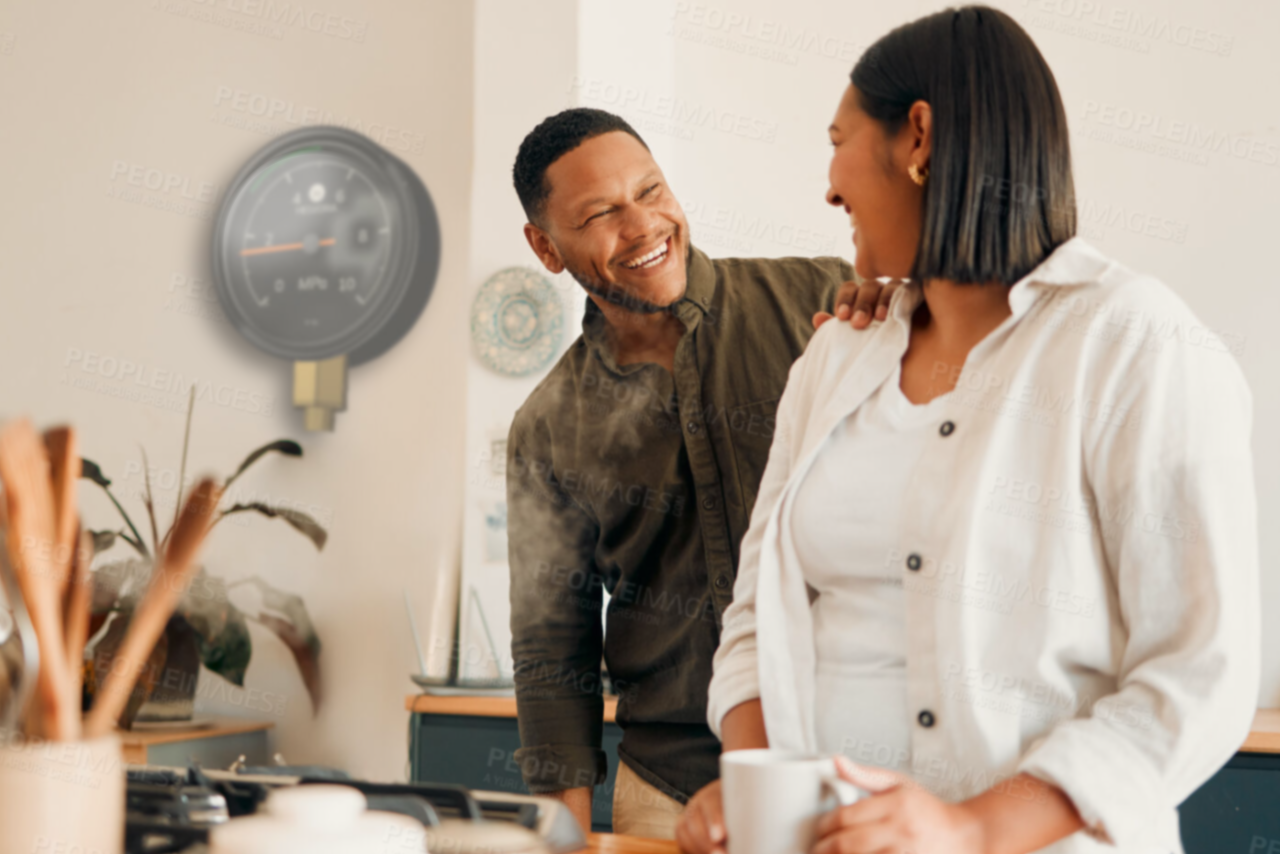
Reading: 1.5 MPa
